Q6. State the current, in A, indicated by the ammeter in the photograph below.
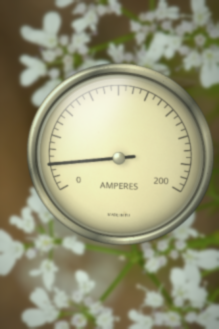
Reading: 20 A
